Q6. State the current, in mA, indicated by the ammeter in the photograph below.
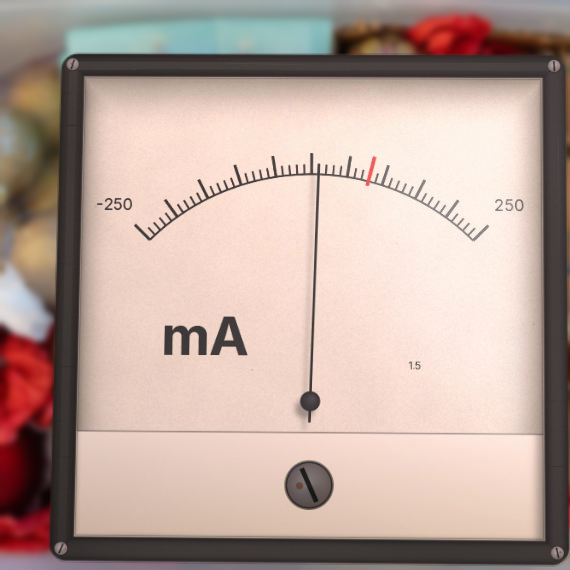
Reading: 10 mA
